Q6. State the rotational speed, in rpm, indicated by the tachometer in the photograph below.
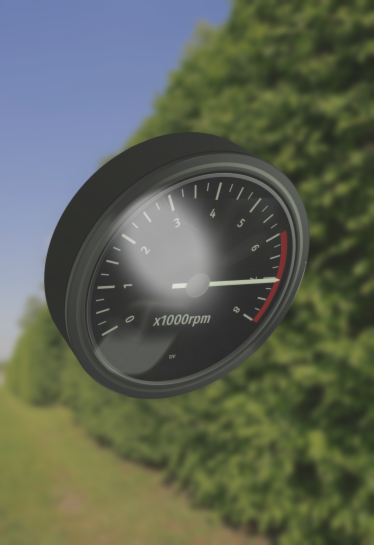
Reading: 7000 rpm
